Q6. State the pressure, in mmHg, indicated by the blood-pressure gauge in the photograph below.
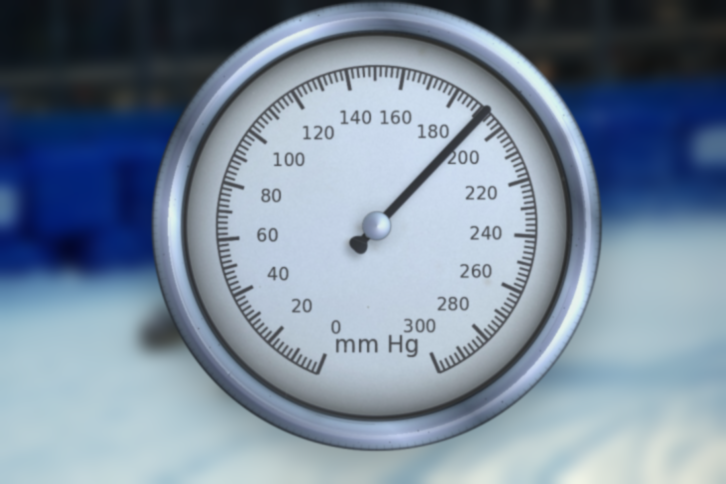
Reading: 192 mmHg
